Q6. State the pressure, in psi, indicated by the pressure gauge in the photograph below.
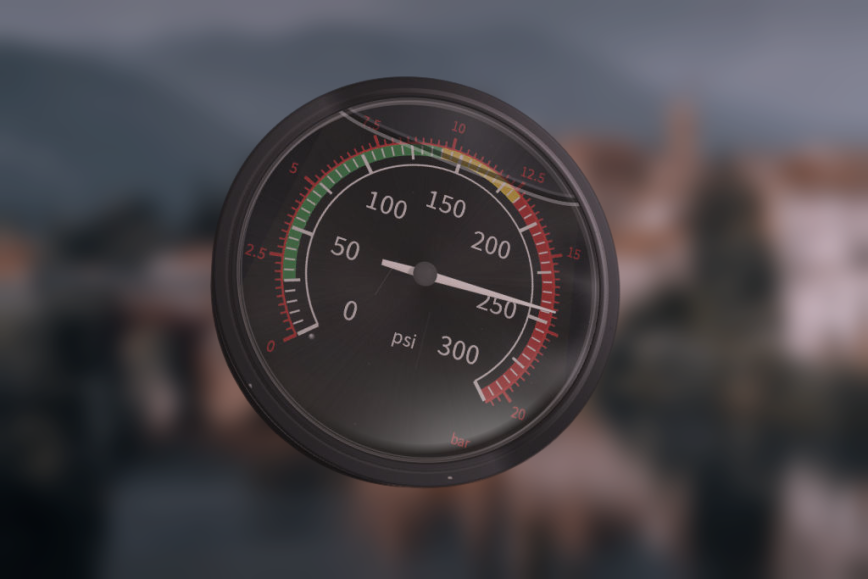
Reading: 245 psi
